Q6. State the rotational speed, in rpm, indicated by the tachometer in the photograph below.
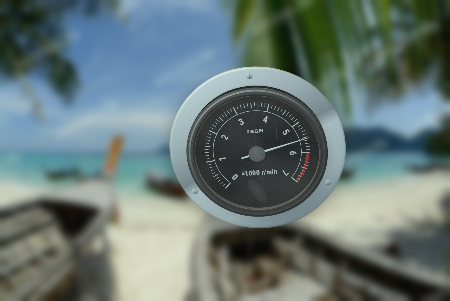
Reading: 5500 rpm
